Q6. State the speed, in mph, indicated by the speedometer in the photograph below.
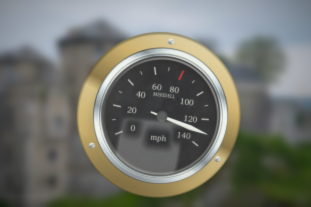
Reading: 130 mph
